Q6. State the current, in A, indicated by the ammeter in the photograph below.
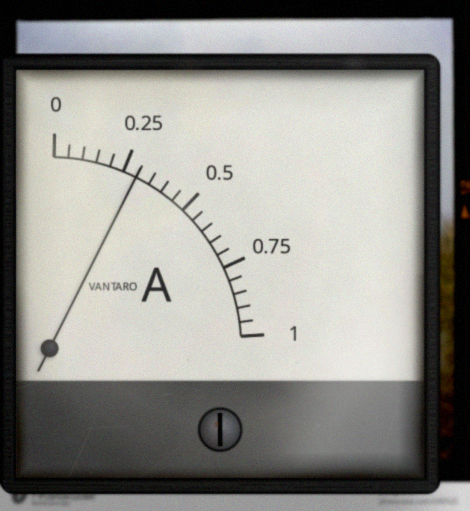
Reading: 0.3 A
